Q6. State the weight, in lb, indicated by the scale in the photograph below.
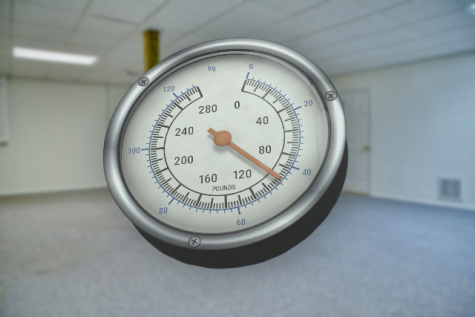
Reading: 100 lb
